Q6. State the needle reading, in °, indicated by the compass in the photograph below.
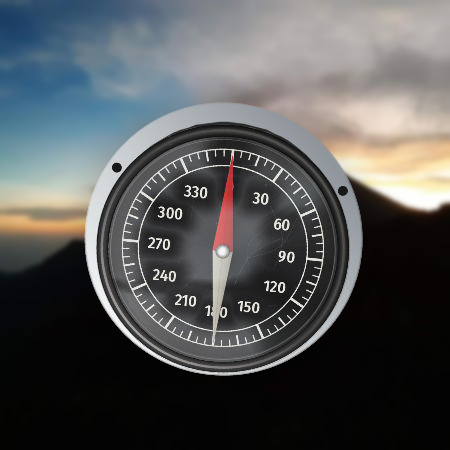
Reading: 0 °
